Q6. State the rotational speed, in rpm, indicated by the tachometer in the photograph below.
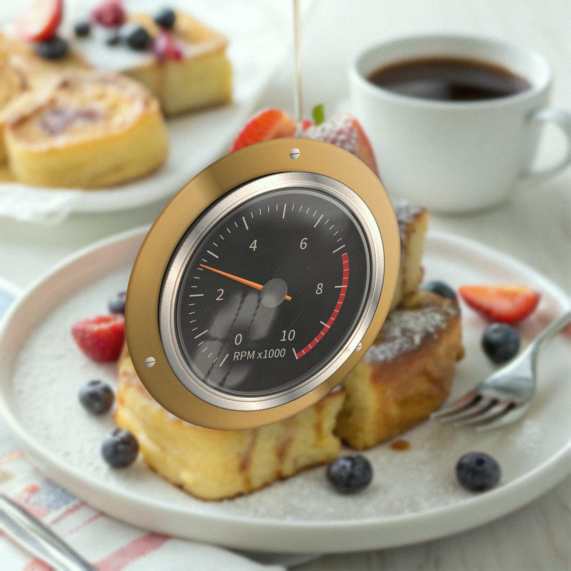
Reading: 2700 rpm
